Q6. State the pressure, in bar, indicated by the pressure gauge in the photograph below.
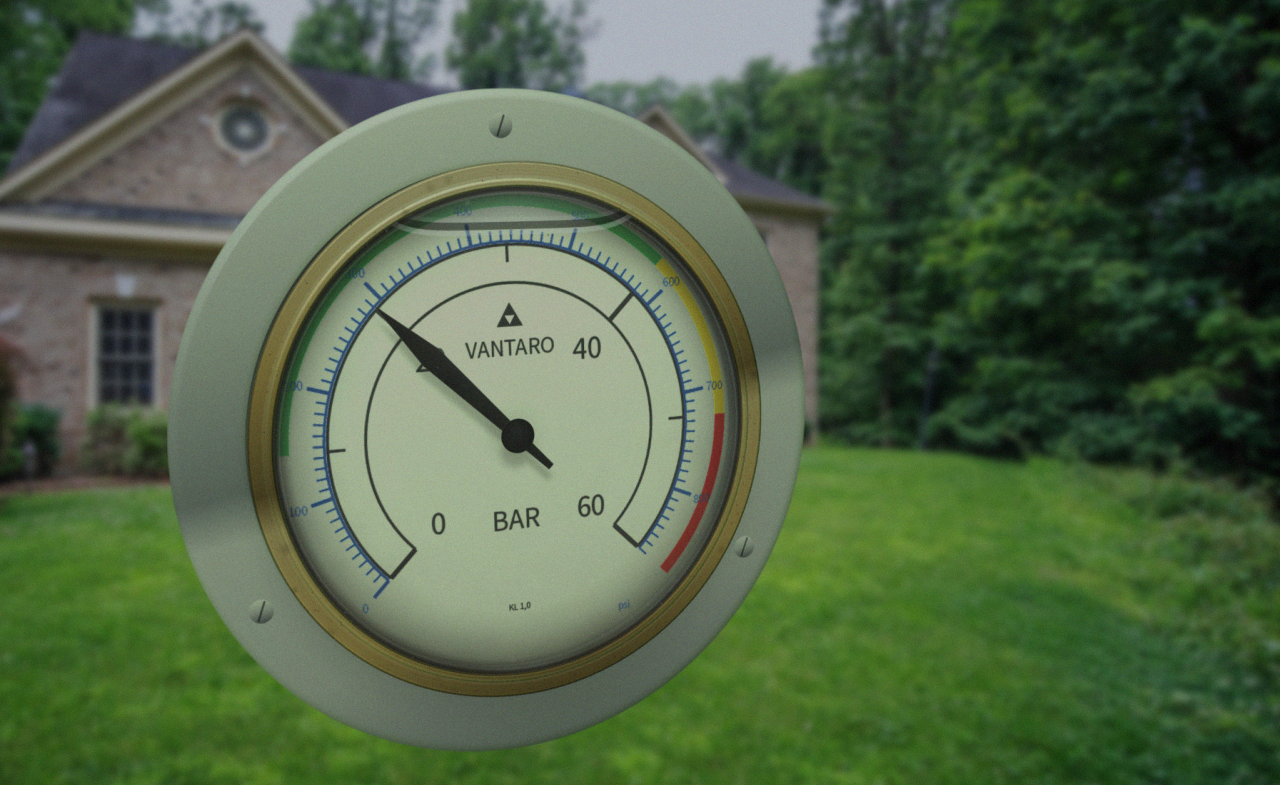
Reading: 20 bar
